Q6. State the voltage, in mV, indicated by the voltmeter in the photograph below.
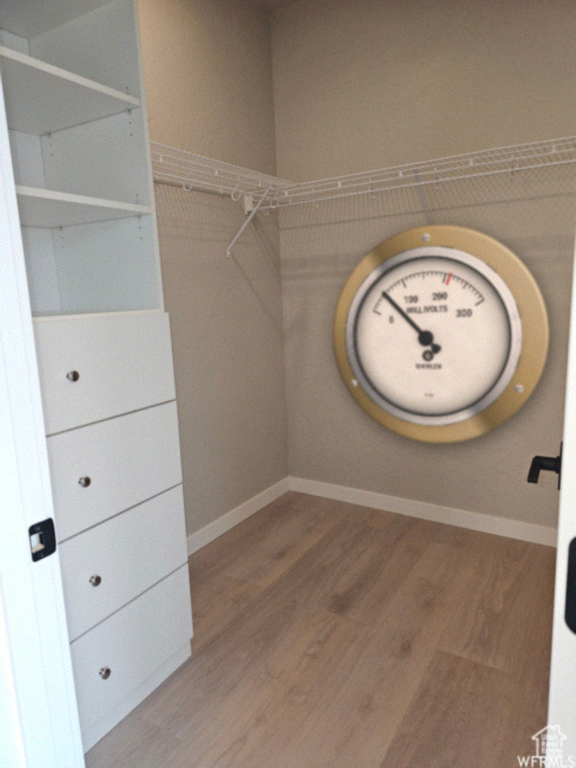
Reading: 50 mV
